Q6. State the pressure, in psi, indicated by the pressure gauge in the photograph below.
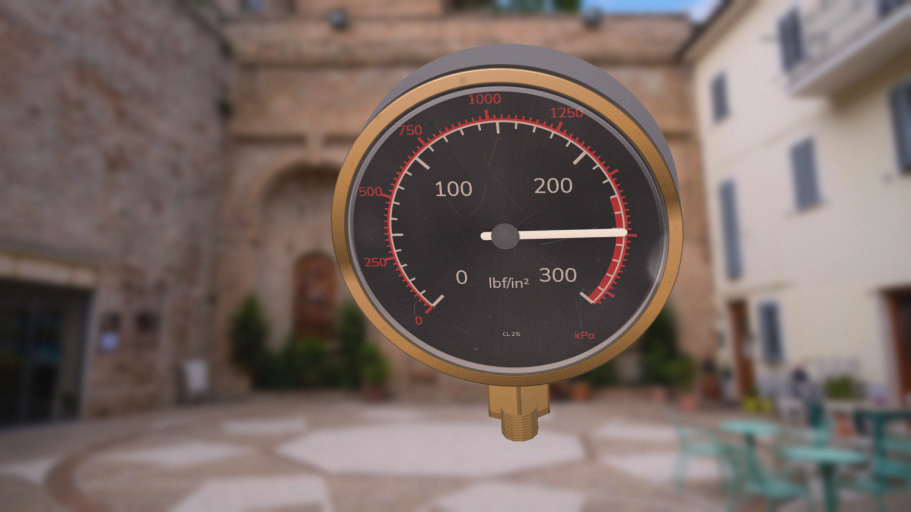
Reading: 250 psi
